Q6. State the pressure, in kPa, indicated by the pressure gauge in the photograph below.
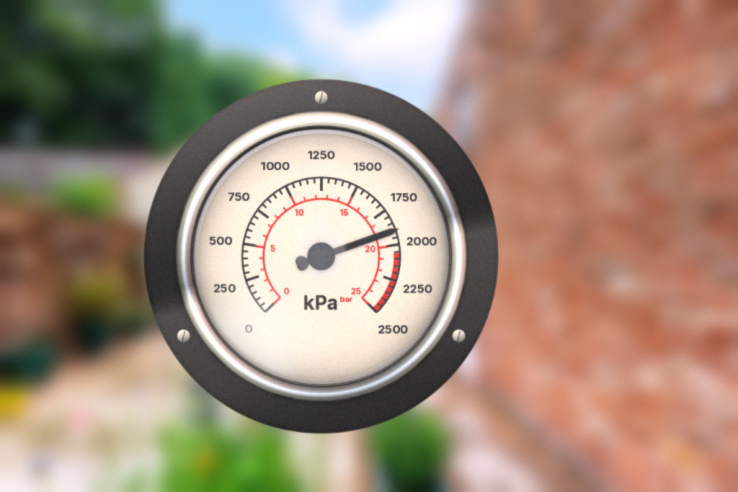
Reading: 1900 kPa
